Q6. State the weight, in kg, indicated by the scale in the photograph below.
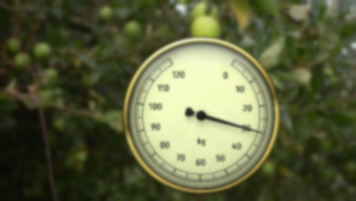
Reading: 30 kg
